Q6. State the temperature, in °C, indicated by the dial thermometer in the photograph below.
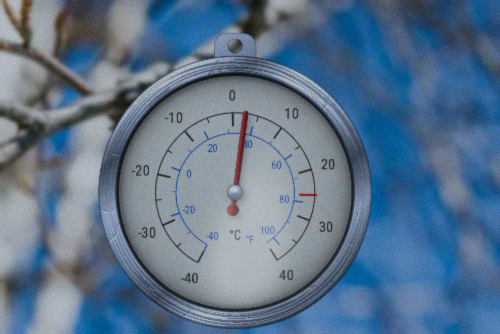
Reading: 2.5 °C
